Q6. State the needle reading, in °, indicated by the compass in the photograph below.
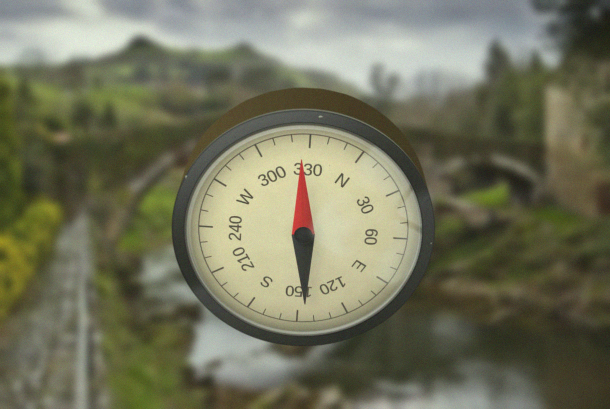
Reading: 325 °
